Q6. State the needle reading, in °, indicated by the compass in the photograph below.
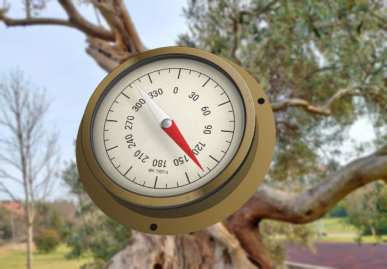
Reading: 135 °
